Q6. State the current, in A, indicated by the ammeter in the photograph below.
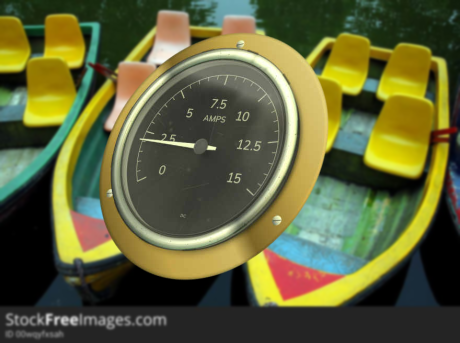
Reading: 2 A
